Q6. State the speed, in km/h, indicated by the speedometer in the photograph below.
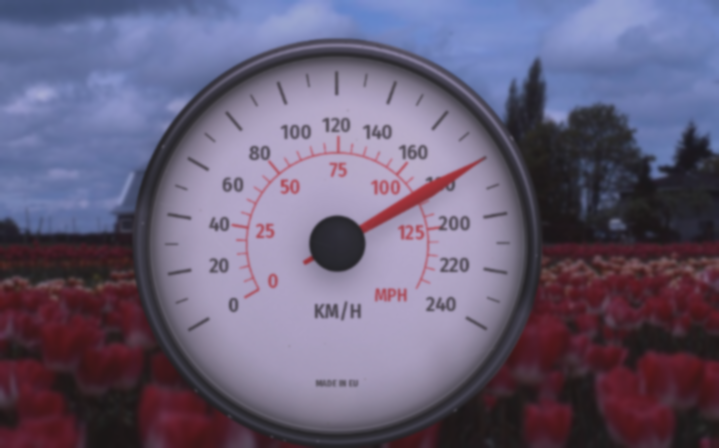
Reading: 180 km/h
